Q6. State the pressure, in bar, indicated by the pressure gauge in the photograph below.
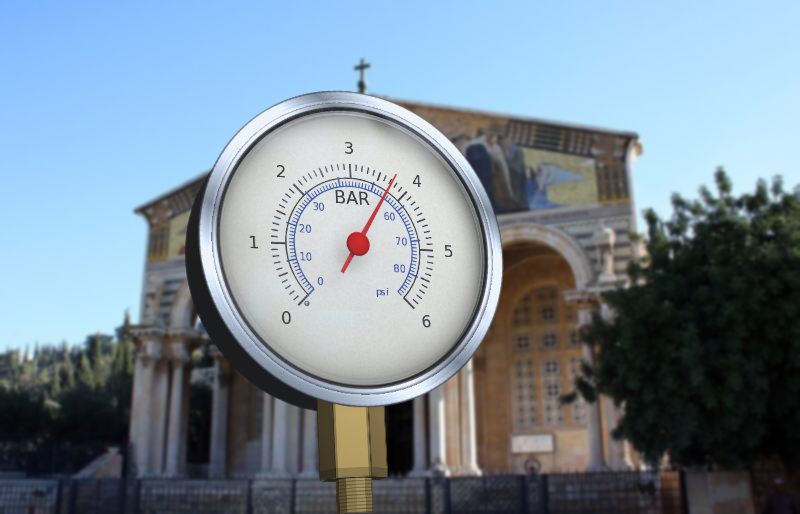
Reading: 3.7 bar
